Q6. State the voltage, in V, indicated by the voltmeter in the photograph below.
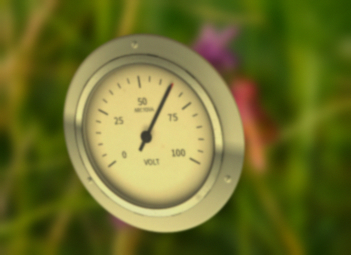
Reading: 65 V
